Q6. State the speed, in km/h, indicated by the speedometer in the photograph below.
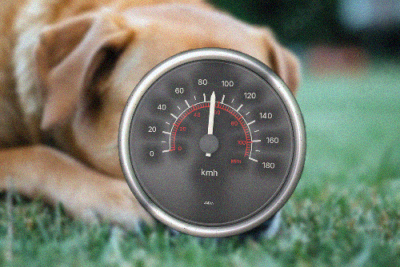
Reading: 90 km/h
